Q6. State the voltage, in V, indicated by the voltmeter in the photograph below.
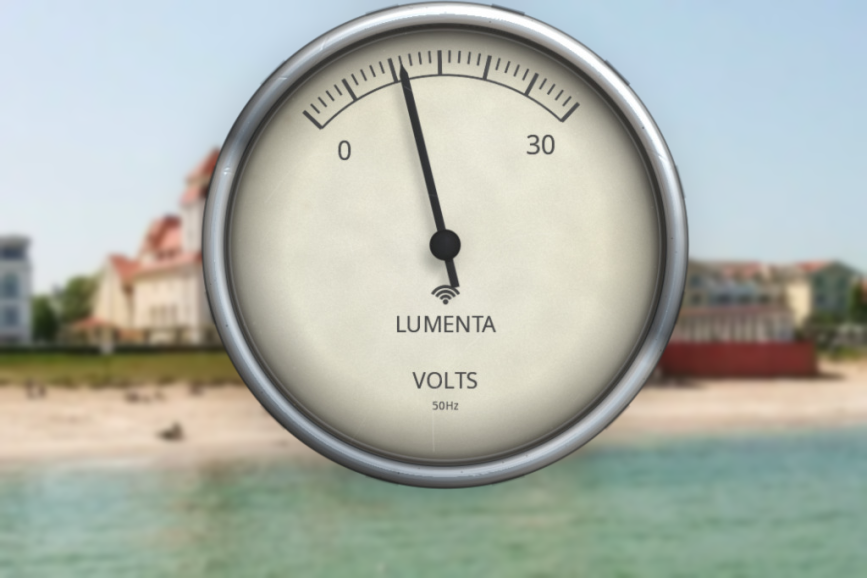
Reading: 11 V
